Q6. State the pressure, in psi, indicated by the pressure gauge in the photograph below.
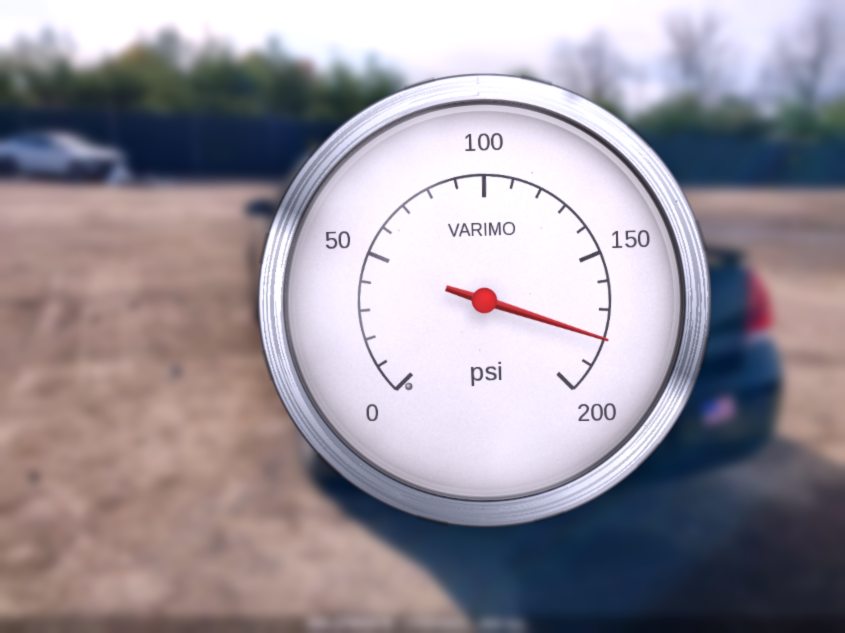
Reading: 180 psi
